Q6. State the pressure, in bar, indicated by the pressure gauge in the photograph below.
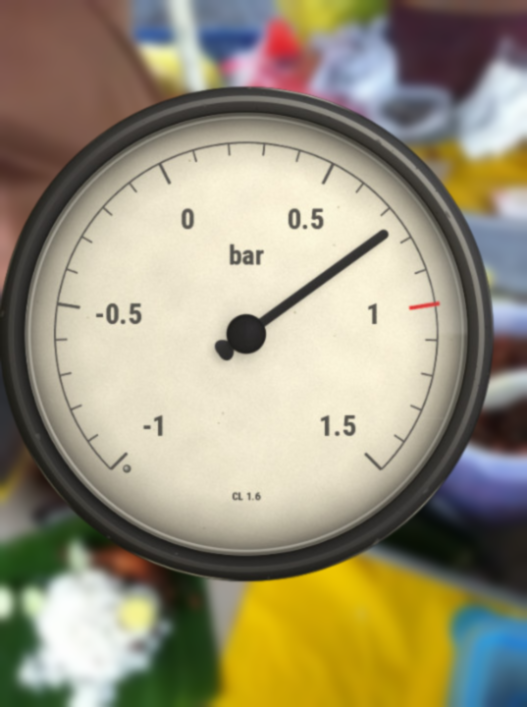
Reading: 0.75 bar
